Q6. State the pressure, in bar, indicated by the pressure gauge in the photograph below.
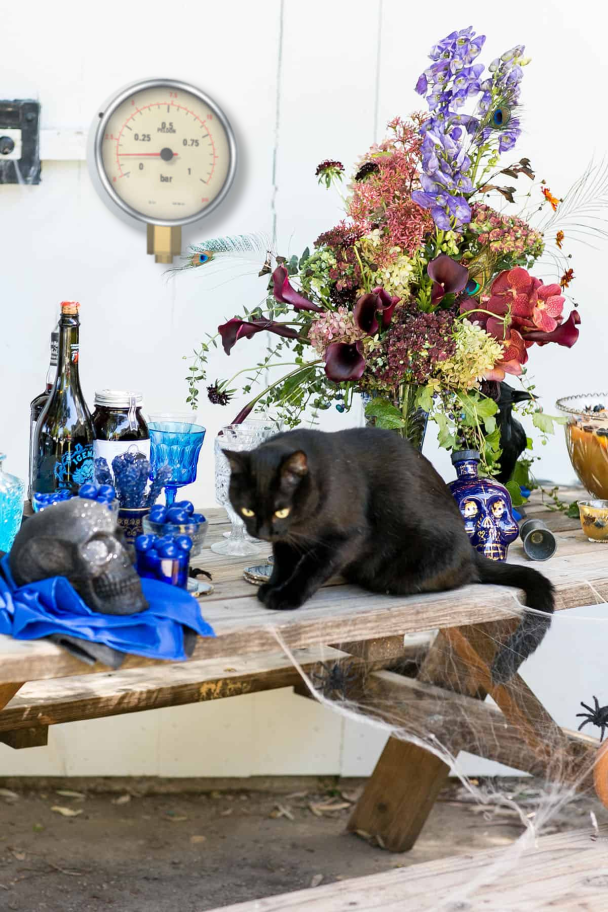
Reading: 0.1 bar
